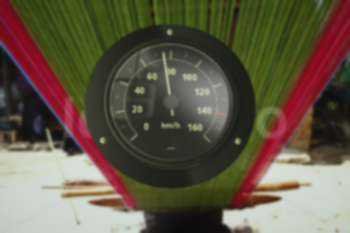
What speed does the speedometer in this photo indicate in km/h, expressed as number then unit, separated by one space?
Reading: 75 km/h
